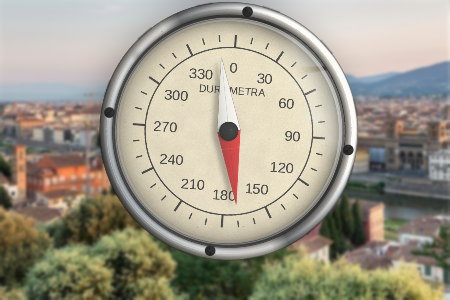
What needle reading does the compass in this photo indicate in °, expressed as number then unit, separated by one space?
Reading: 170 °
